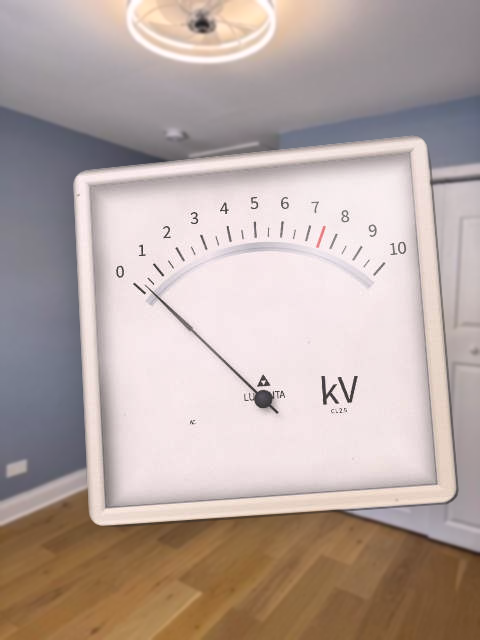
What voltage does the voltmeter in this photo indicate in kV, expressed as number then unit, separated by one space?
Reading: 0.25 kV
